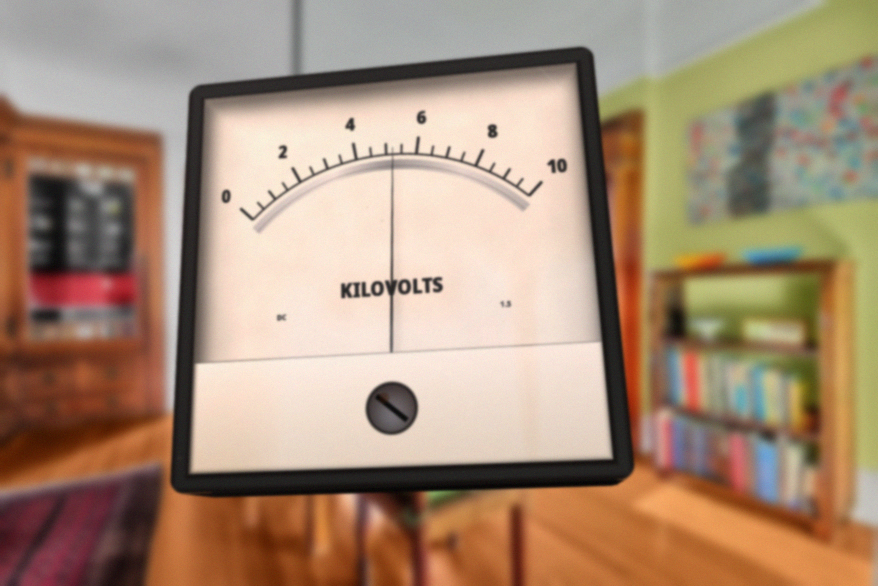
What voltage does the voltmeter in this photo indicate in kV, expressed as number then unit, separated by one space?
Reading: 5.25 kV
